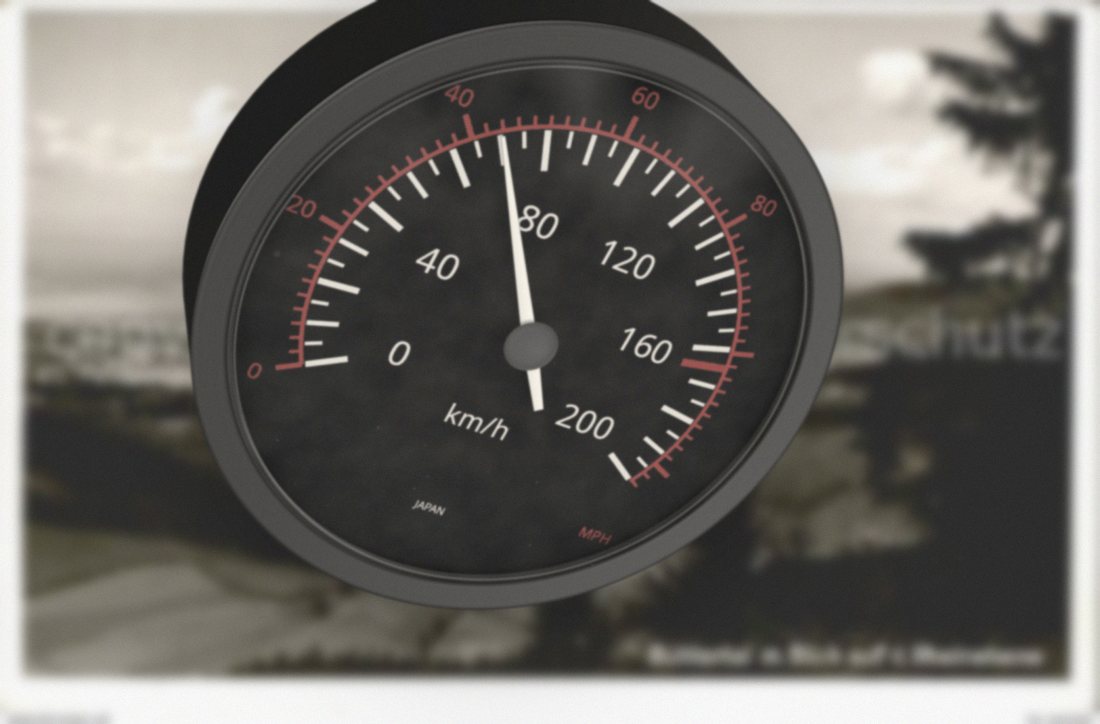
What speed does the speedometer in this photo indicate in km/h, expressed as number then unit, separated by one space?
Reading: 70 km/h
